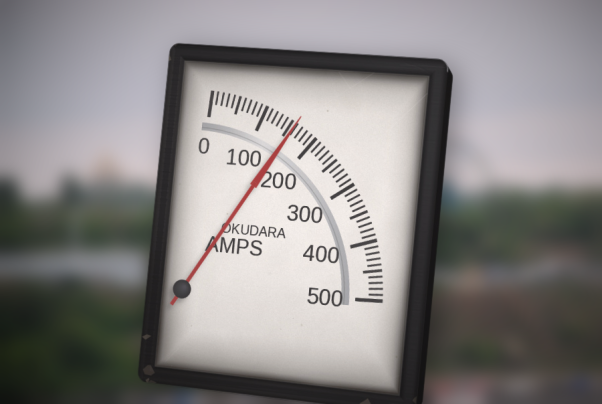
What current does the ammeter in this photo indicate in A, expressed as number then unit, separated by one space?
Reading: 160 A
